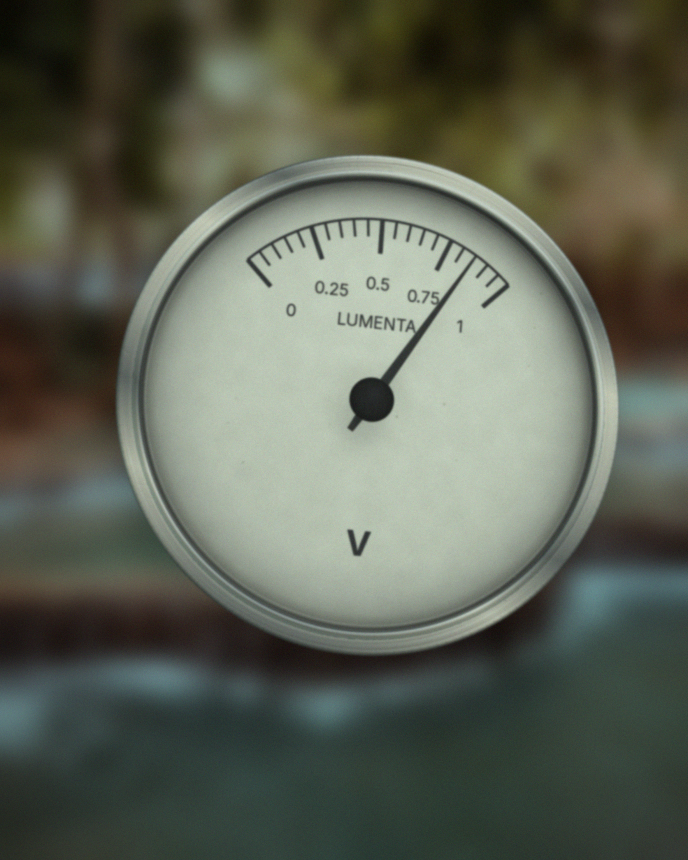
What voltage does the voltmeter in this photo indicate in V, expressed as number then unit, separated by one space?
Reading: 0.85 V
